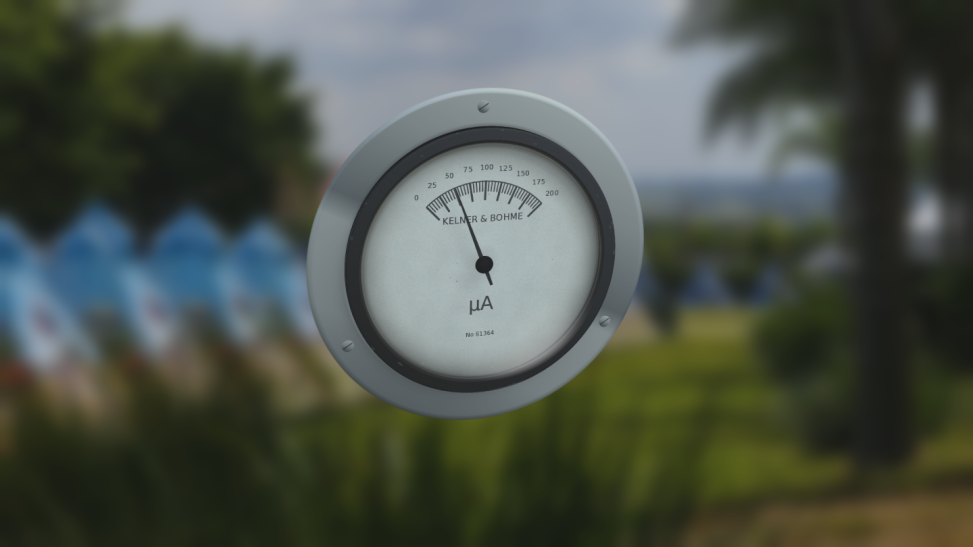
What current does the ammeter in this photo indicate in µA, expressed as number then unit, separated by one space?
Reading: 50 µA
